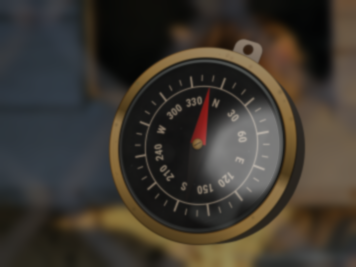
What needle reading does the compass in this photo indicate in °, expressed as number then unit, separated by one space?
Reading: 350 °
